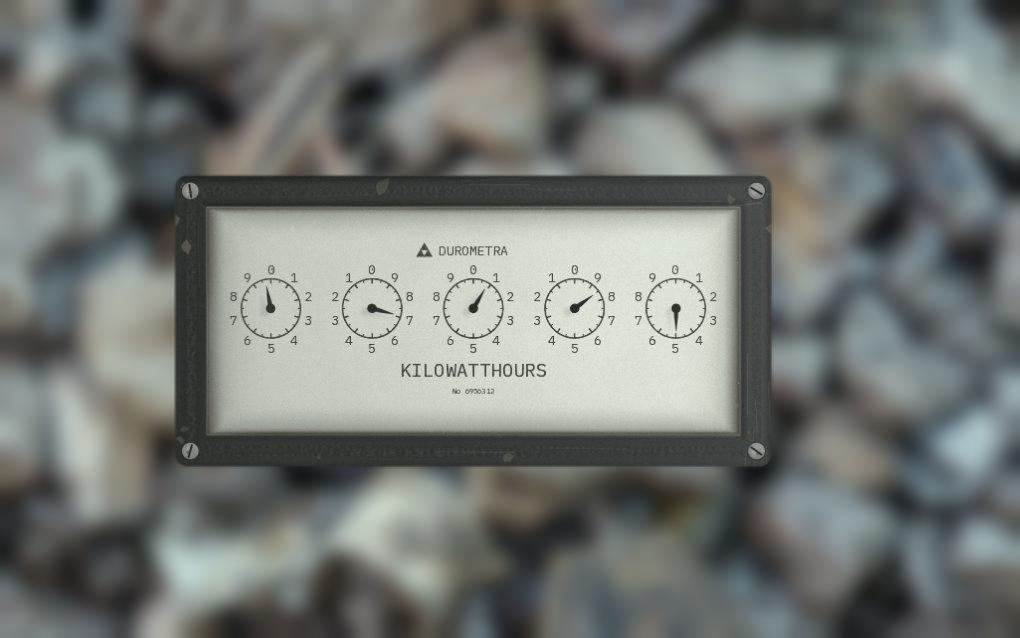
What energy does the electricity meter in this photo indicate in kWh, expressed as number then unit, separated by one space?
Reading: 97085 kWh
